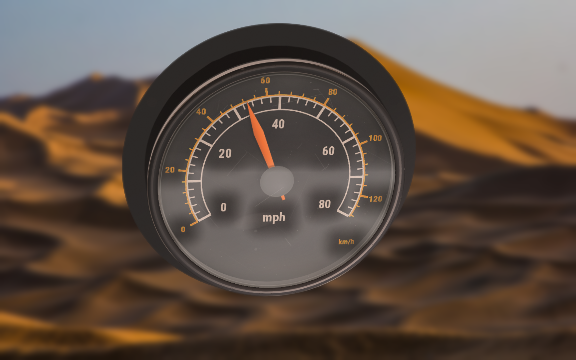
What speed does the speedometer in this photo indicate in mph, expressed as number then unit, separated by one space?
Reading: 33 mph
